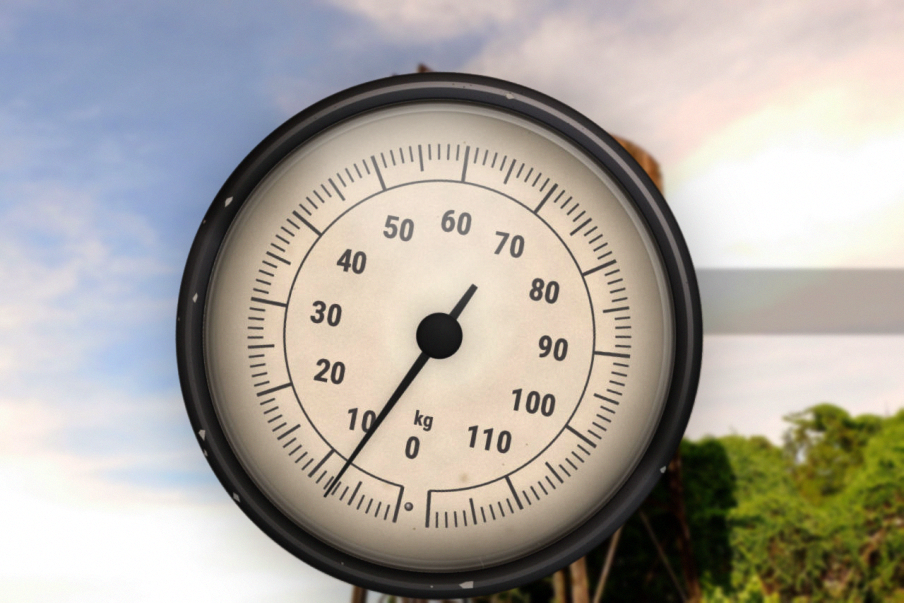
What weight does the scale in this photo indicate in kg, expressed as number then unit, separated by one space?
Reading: 7.5 kg
